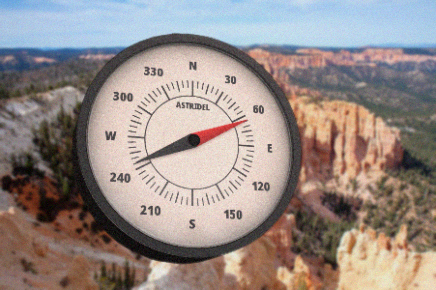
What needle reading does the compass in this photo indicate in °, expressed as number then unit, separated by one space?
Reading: 65 °
